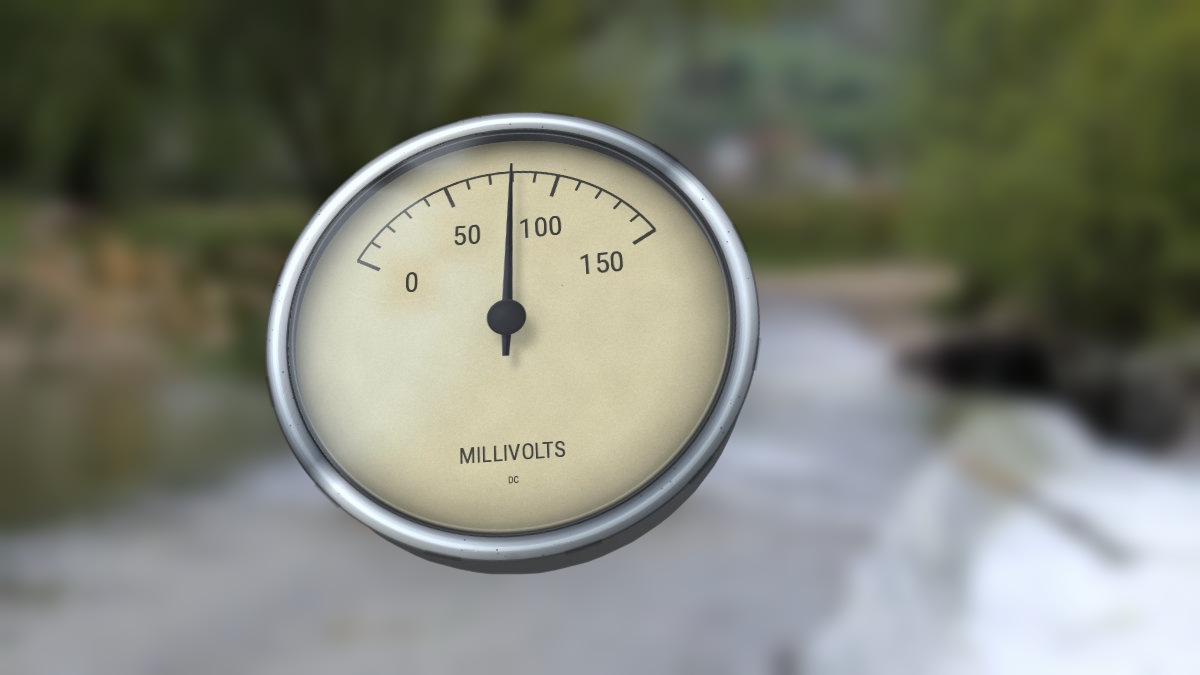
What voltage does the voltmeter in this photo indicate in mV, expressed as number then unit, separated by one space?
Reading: 80 mV
